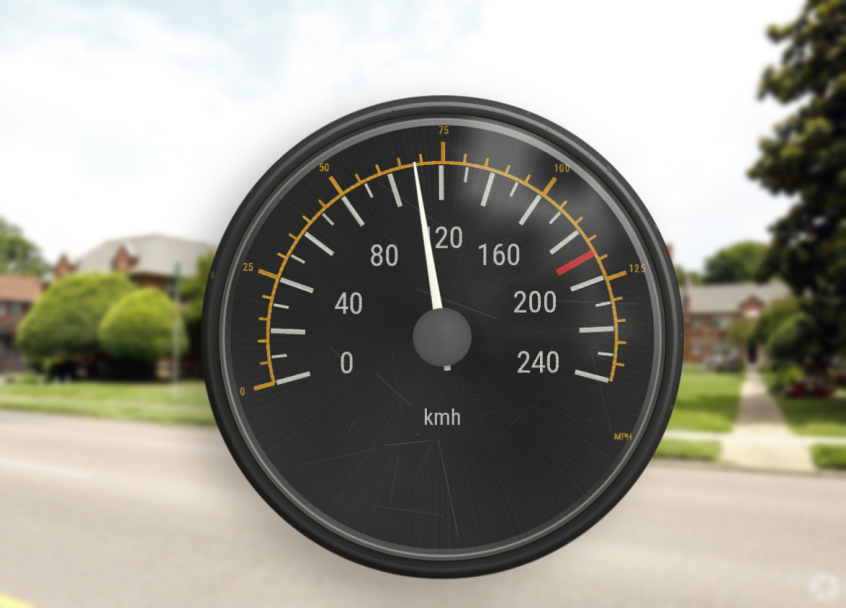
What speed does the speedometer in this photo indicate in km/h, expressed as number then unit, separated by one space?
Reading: 110 km/h
